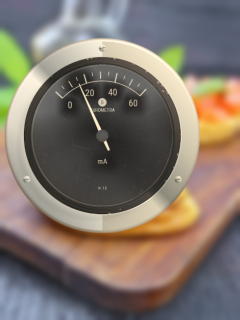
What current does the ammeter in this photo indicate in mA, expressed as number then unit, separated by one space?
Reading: 15 mA
